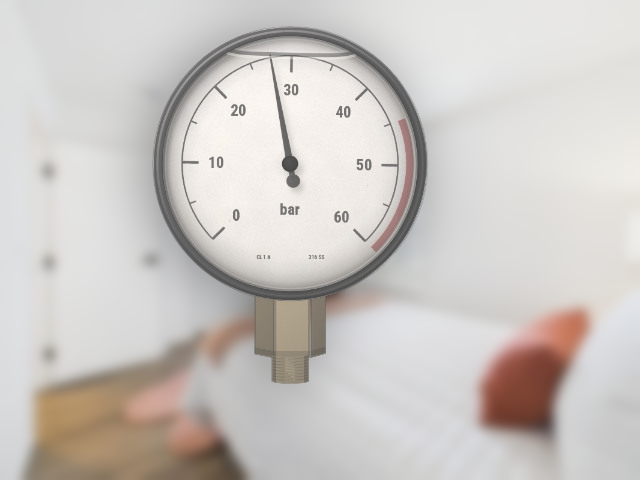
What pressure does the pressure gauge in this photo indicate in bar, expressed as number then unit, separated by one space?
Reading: 27.5 bar
